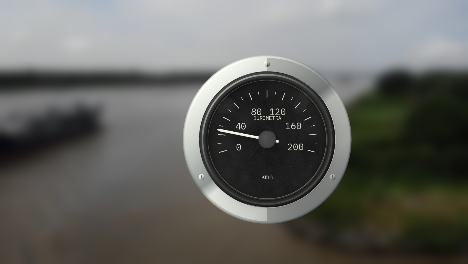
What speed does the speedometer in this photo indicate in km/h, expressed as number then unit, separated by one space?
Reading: 25 km/h
